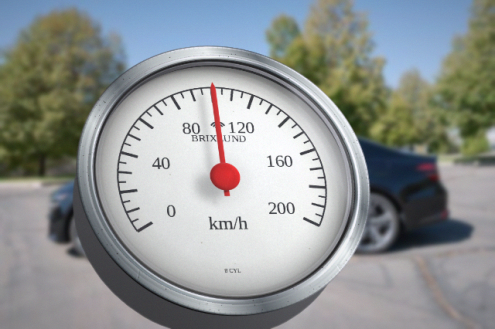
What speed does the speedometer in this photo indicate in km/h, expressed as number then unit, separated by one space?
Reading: 100 km/h
